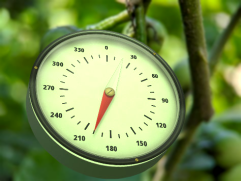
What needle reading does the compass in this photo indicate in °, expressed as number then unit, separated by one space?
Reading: 200 °
